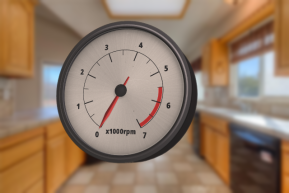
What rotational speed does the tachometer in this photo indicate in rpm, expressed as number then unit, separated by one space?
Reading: 0 rpm
